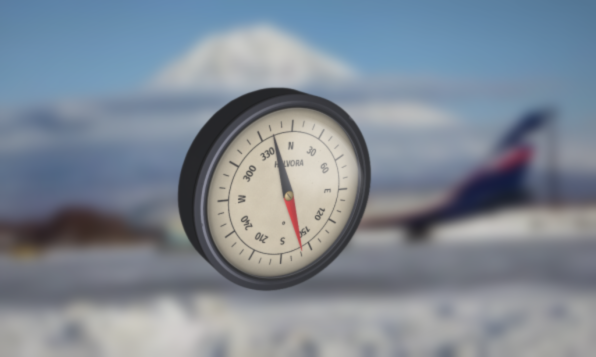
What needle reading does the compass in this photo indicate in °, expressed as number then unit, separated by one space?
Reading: 160 °
